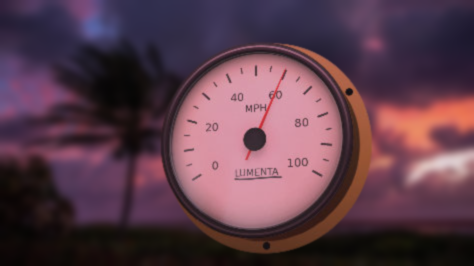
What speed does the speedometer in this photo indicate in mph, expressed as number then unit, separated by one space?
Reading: 60 mph
